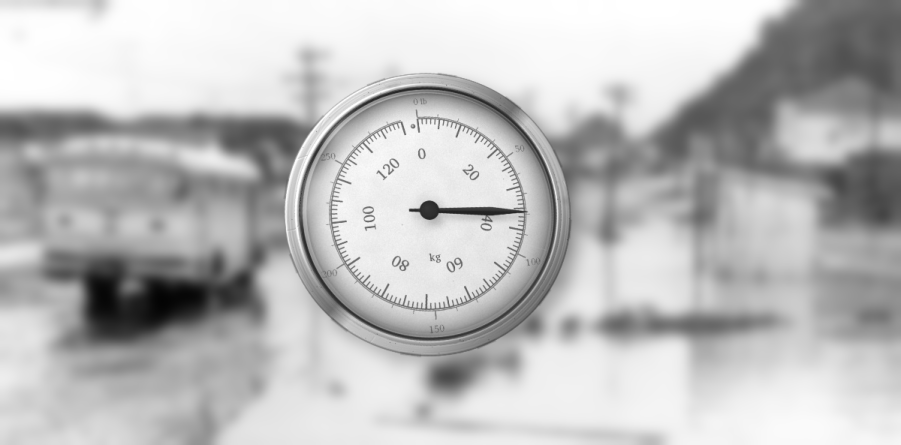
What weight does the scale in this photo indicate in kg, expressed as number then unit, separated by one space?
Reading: 36 kg
